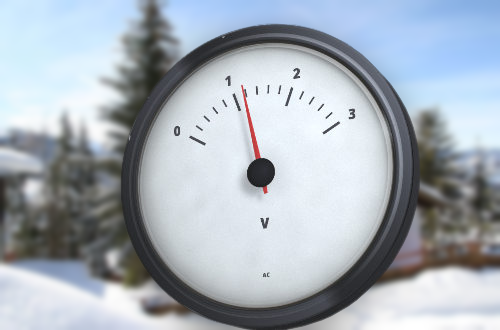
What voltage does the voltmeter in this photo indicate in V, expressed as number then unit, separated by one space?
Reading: 1.2 V
